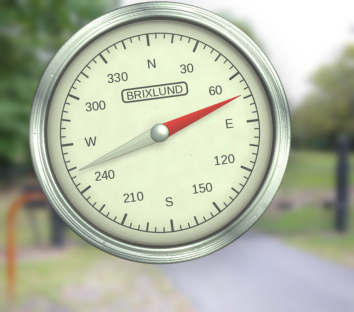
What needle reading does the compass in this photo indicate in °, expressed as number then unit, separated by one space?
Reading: 72.5 °
